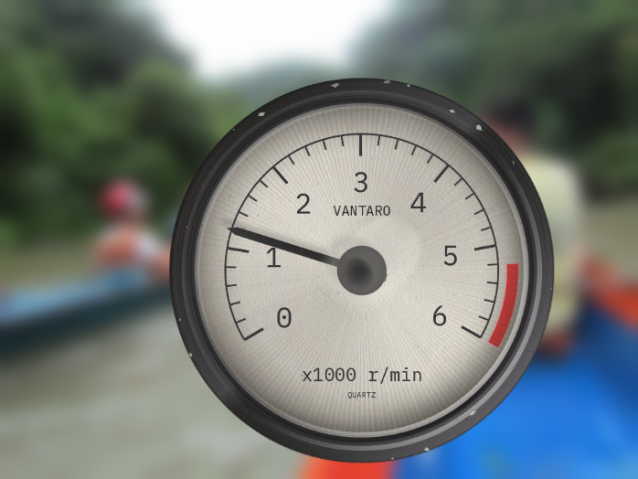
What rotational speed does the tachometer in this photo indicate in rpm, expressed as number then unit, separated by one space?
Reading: 1200 rpm
